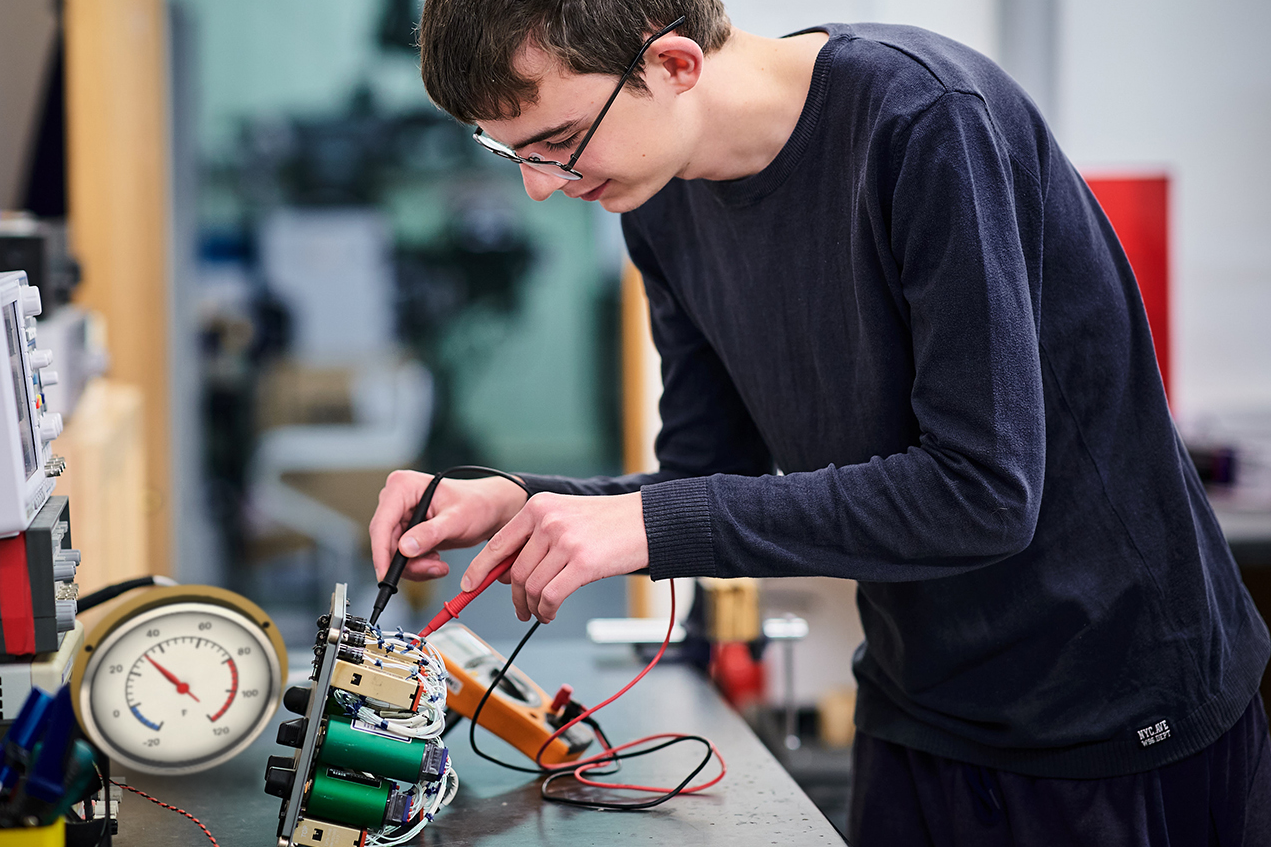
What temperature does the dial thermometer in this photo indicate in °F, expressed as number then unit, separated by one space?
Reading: 32 °F
